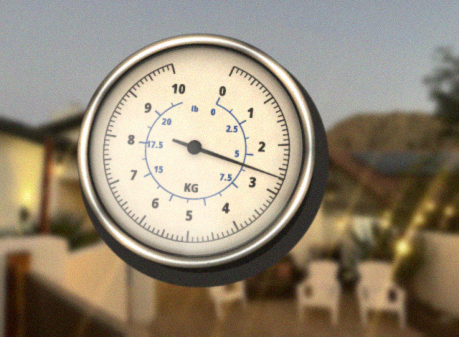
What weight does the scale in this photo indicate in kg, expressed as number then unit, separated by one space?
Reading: 2.7 kg
